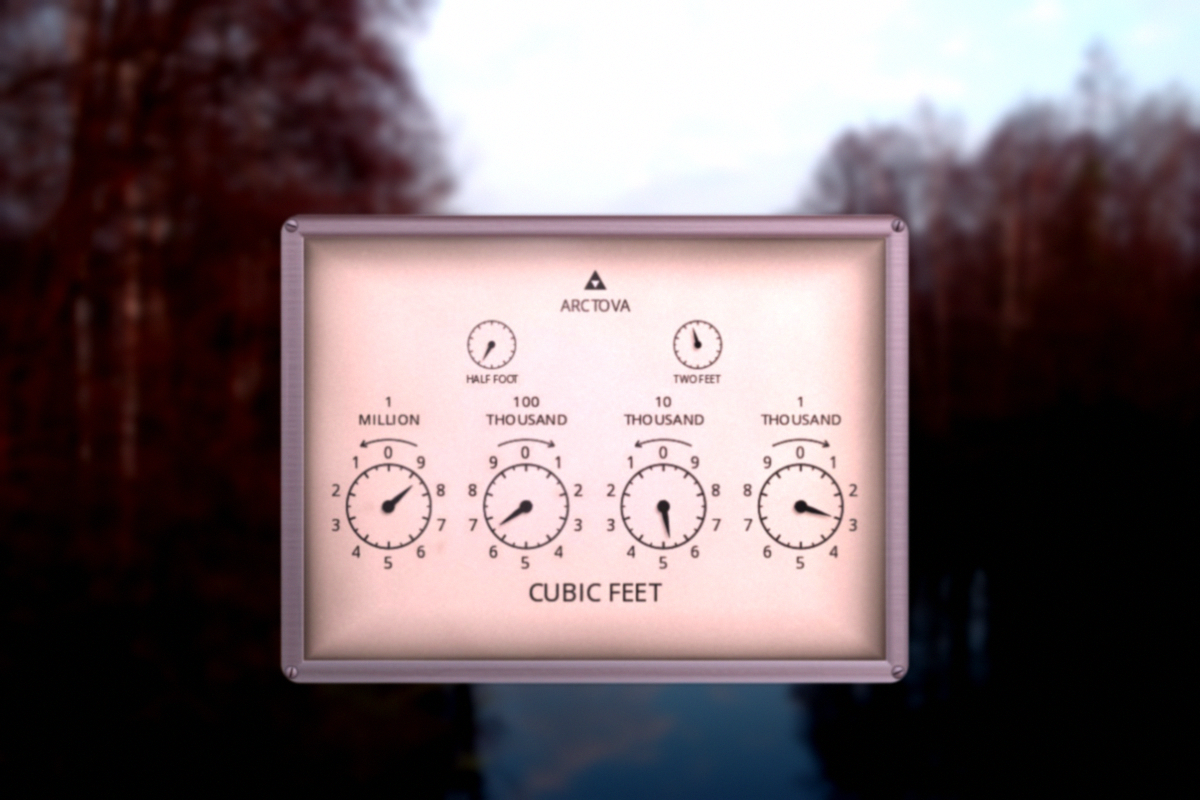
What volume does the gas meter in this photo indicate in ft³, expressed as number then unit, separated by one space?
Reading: 865300 ft³
